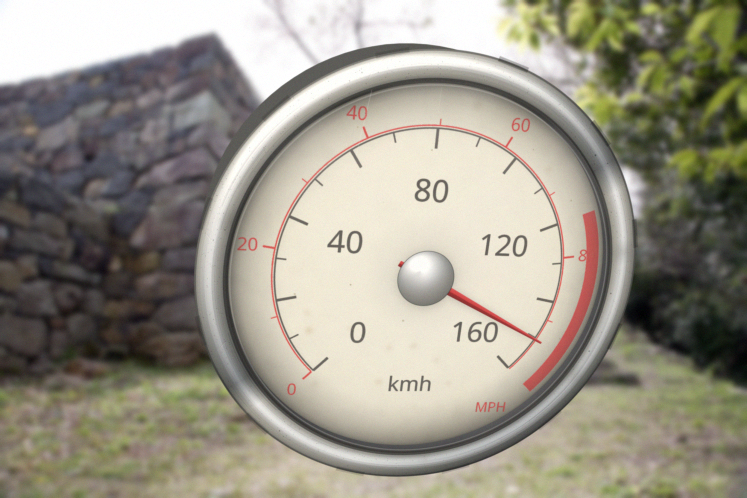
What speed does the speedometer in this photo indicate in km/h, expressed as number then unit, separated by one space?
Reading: 150 km/h
